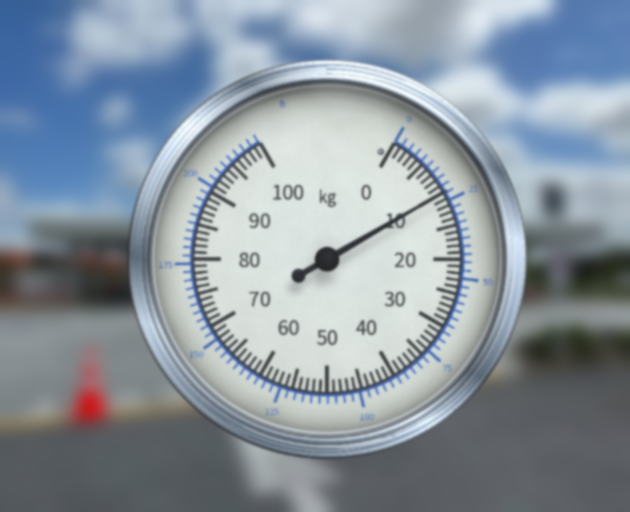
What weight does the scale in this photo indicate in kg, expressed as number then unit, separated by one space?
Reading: 10 kg
